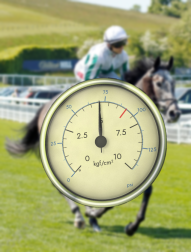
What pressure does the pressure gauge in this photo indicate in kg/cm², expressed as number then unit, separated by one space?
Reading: 5 kg/cm²
